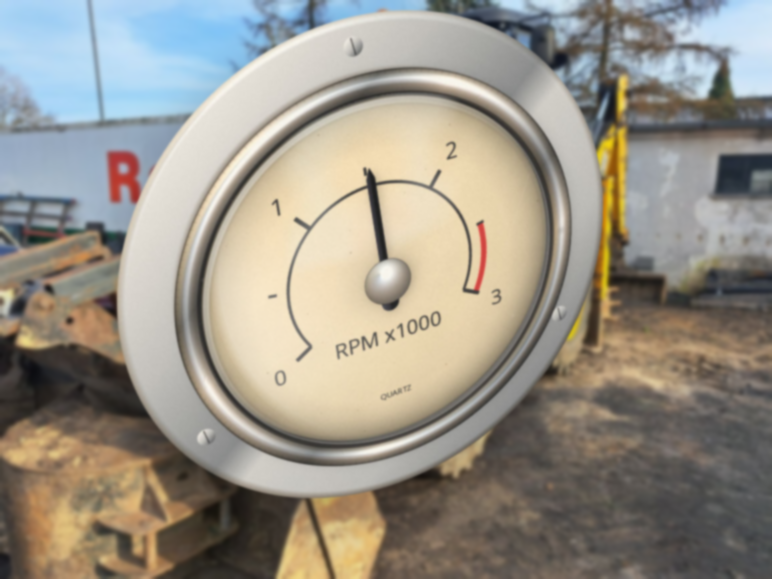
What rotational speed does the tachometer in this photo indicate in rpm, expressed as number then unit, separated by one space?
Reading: 1500 rpm
